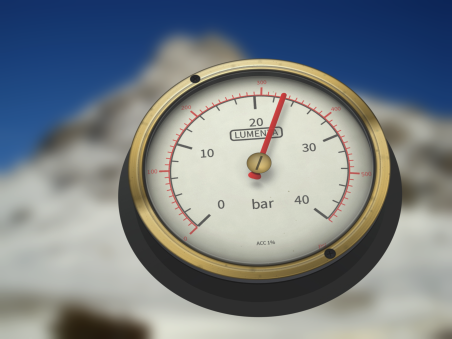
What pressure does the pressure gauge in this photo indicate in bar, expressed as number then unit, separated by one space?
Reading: 23 bar
